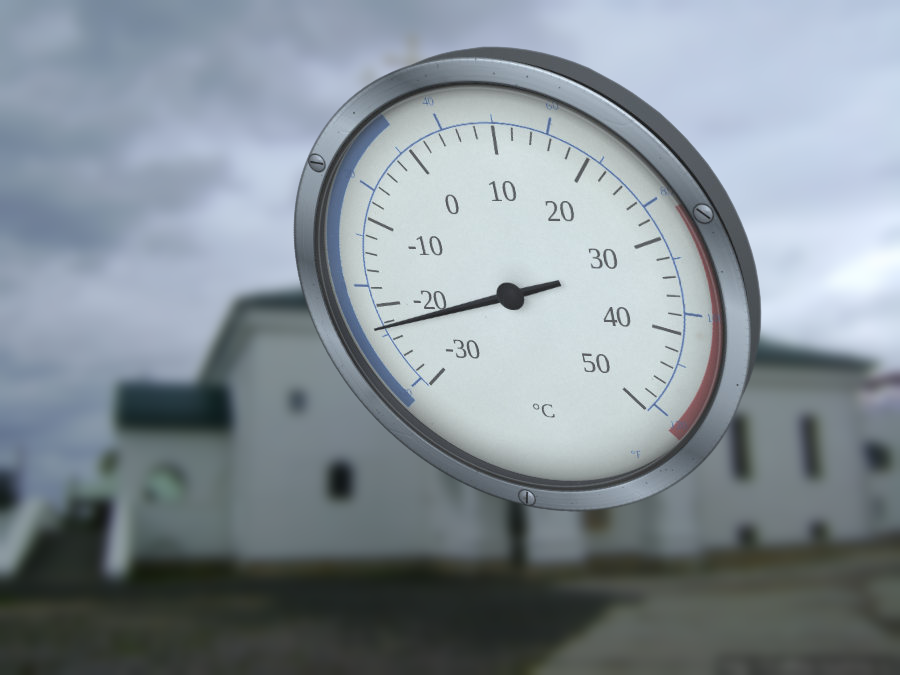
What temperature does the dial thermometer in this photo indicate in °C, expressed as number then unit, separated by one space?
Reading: -22 °C
